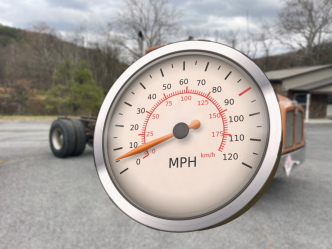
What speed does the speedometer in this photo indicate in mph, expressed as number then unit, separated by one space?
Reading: 5 mph
